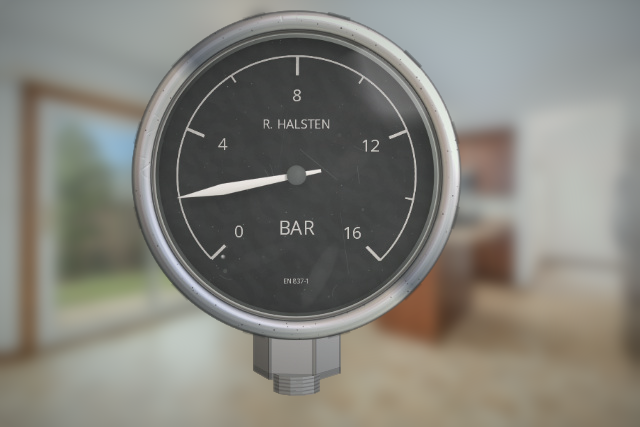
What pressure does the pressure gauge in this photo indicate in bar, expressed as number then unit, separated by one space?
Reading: 2 bar
